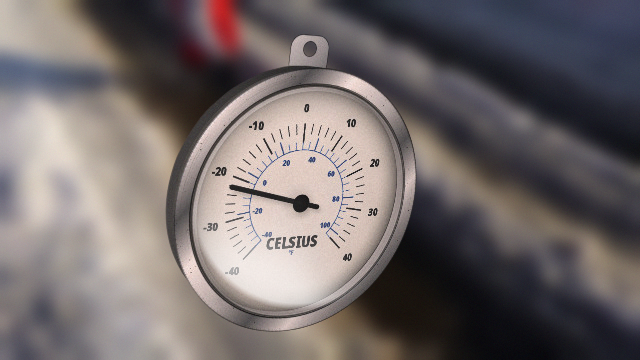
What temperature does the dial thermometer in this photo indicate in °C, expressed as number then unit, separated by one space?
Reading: -22 °C
